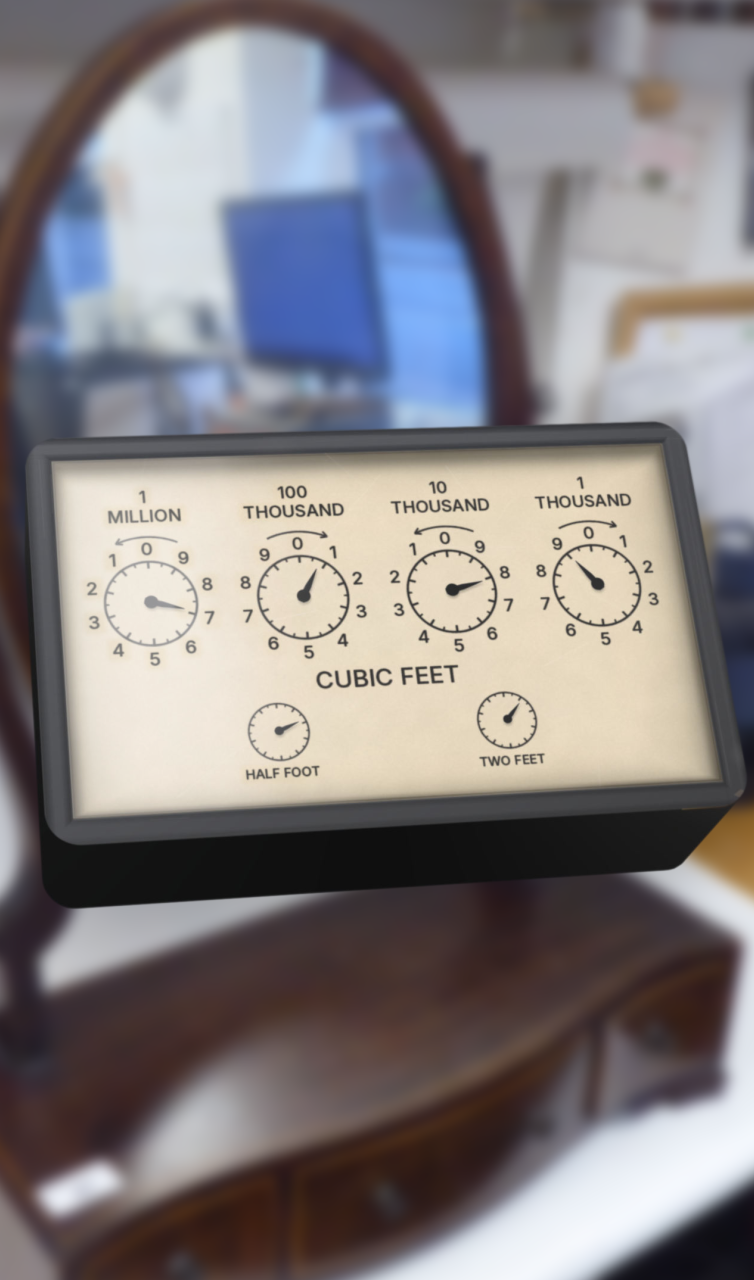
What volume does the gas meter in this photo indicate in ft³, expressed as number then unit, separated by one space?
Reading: 707900 ft³
